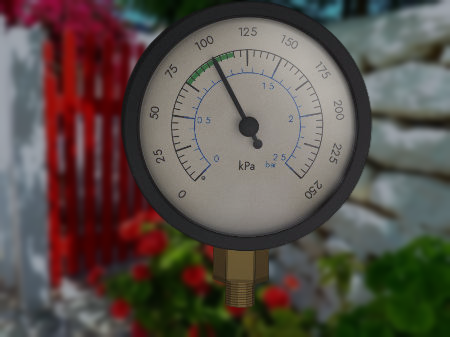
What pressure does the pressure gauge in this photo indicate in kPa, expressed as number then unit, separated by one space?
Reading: 100 kPa
